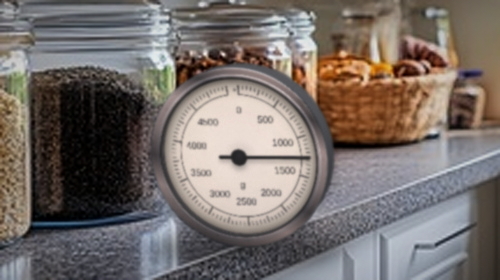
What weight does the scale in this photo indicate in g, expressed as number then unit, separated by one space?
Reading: 1250 g
